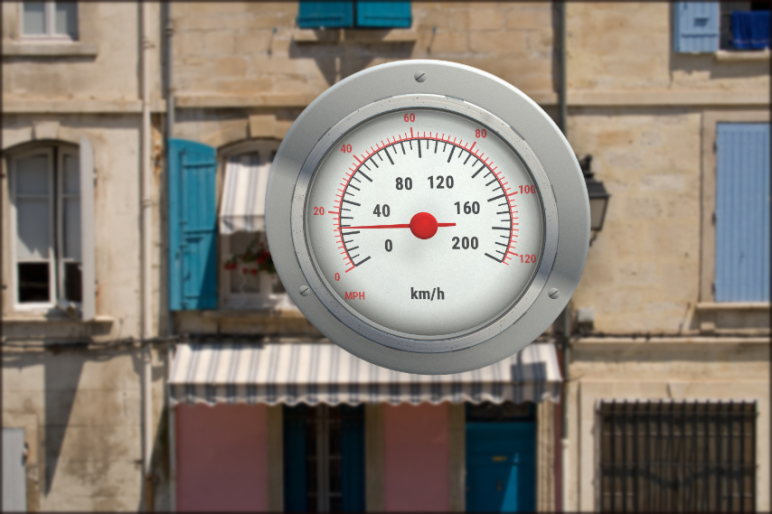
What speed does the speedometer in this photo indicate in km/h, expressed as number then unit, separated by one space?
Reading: 25 km/h
